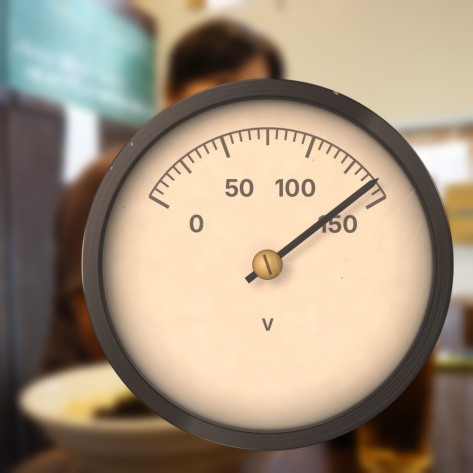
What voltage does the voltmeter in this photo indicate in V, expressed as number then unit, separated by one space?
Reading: 140 V
